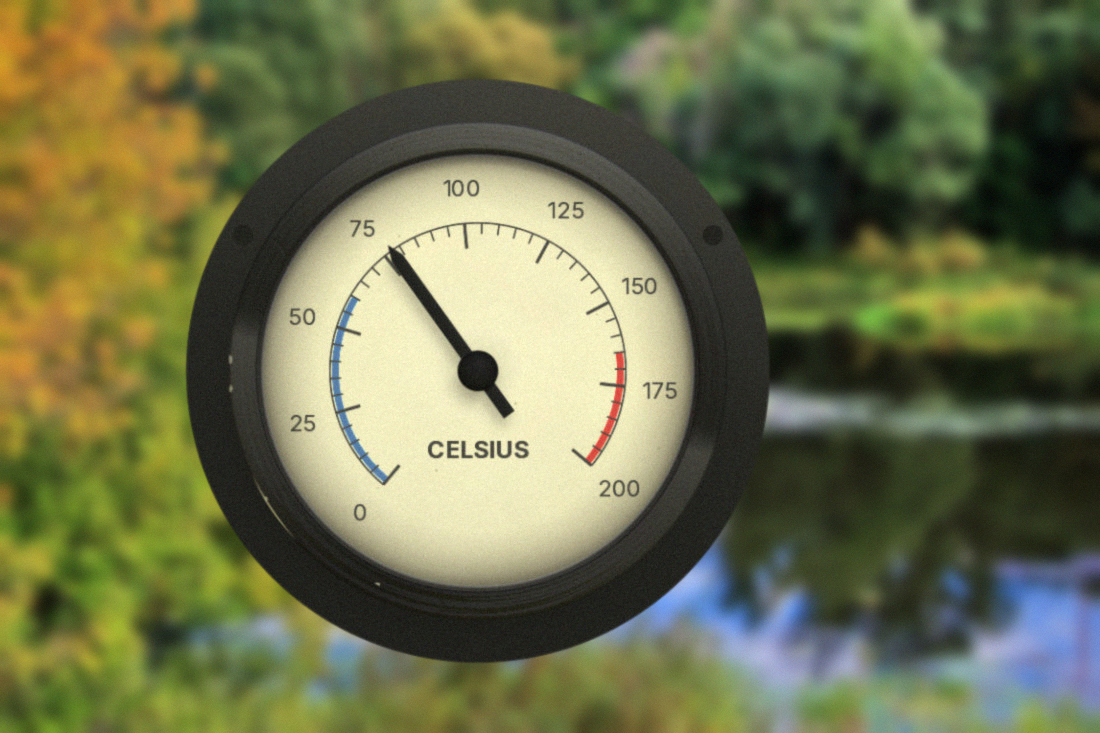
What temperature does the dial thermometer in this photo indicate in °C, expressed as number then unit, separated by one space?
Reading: 77.5 °C
